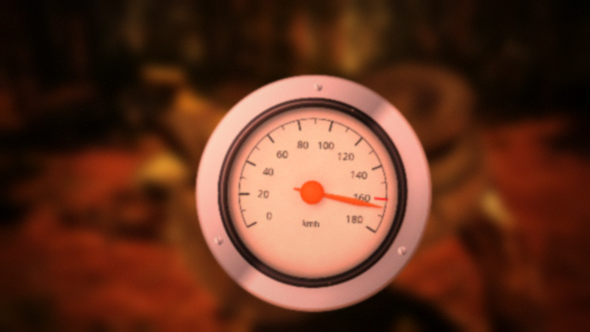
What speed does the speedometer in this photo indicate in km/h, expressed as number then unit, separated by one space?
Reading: 165 km/h
